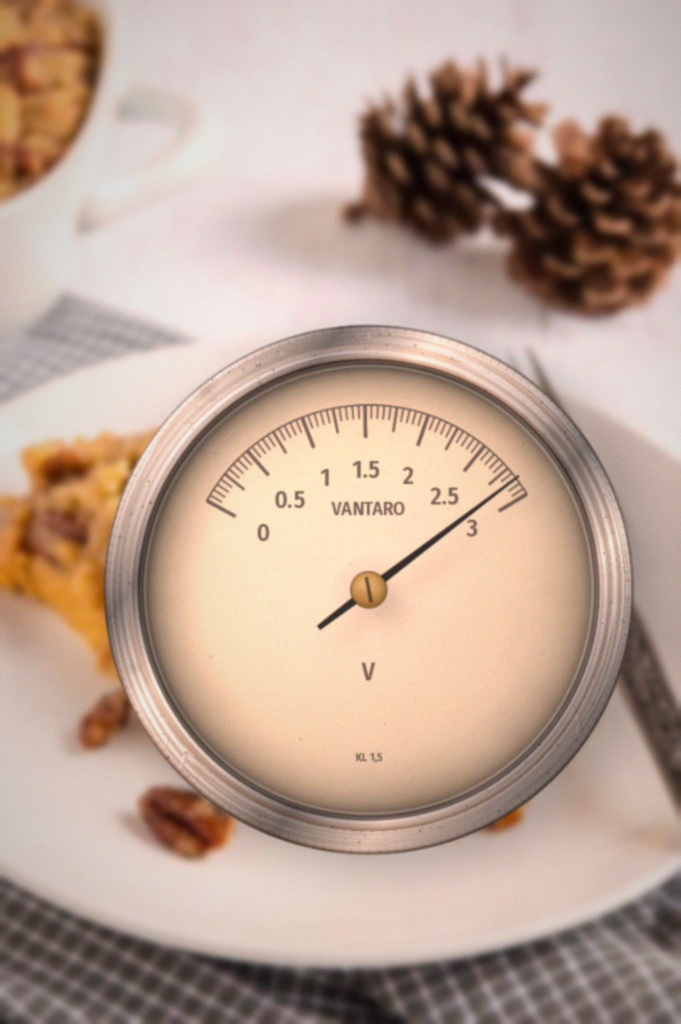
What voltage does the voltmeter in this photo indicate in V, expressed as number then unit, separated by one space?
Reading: 2.85 V
